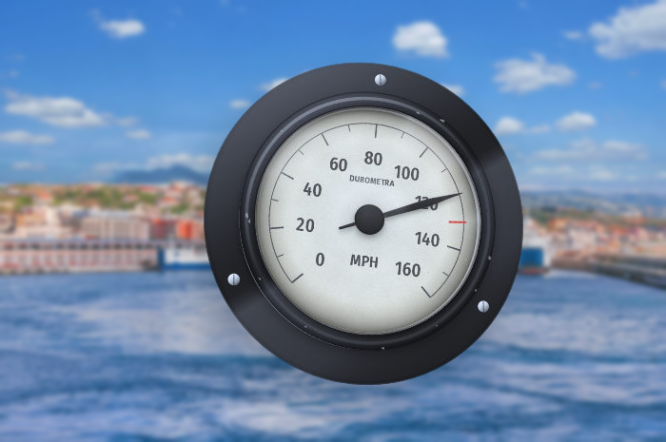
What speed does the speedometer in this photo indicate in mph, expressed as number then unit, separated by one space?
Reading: 120 mph
